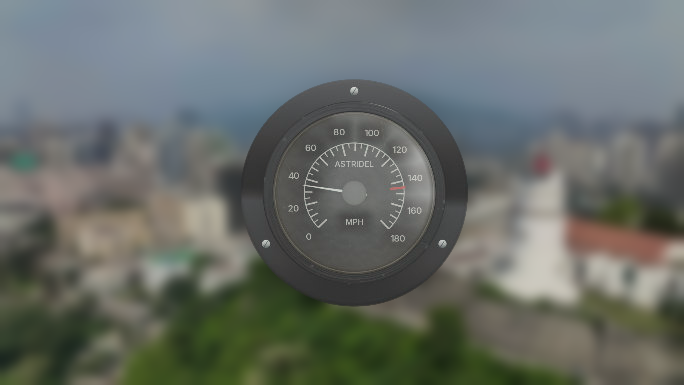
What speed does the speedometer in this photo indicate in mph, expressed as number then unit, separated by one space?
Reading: 35 mph
